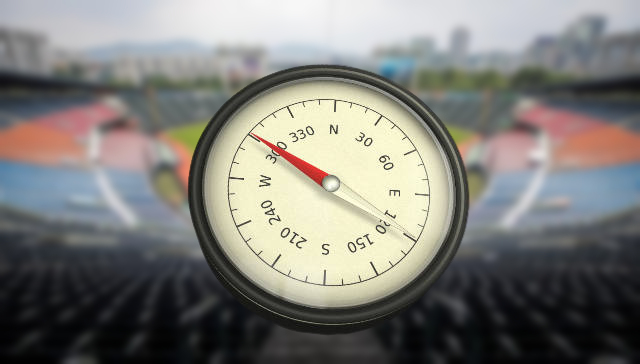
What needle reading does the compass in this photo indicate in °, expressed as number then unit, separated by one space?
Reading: 300 °
